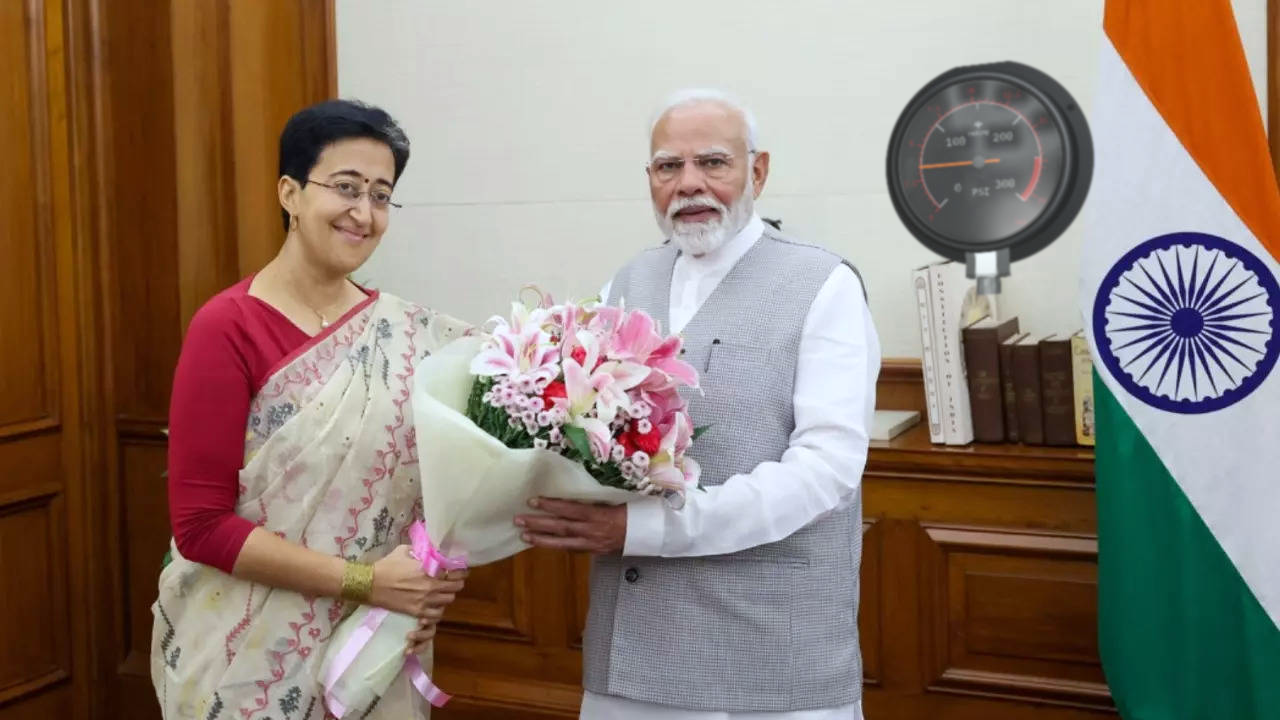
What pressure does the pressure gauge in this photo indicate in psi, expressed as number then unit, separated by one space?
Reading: 50 psi
